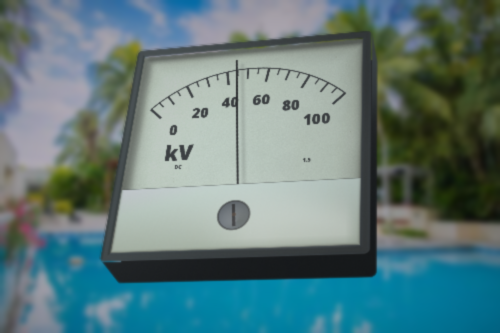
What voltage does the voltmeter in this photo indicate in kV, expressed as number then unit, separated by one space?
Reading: 45 kV
